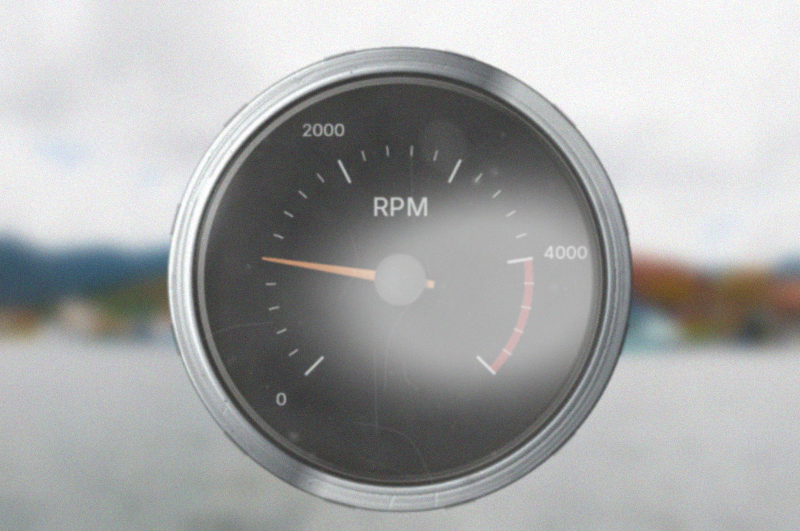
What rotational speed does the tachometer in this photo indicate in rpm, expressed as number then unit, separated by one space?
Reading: 1000 rpm
